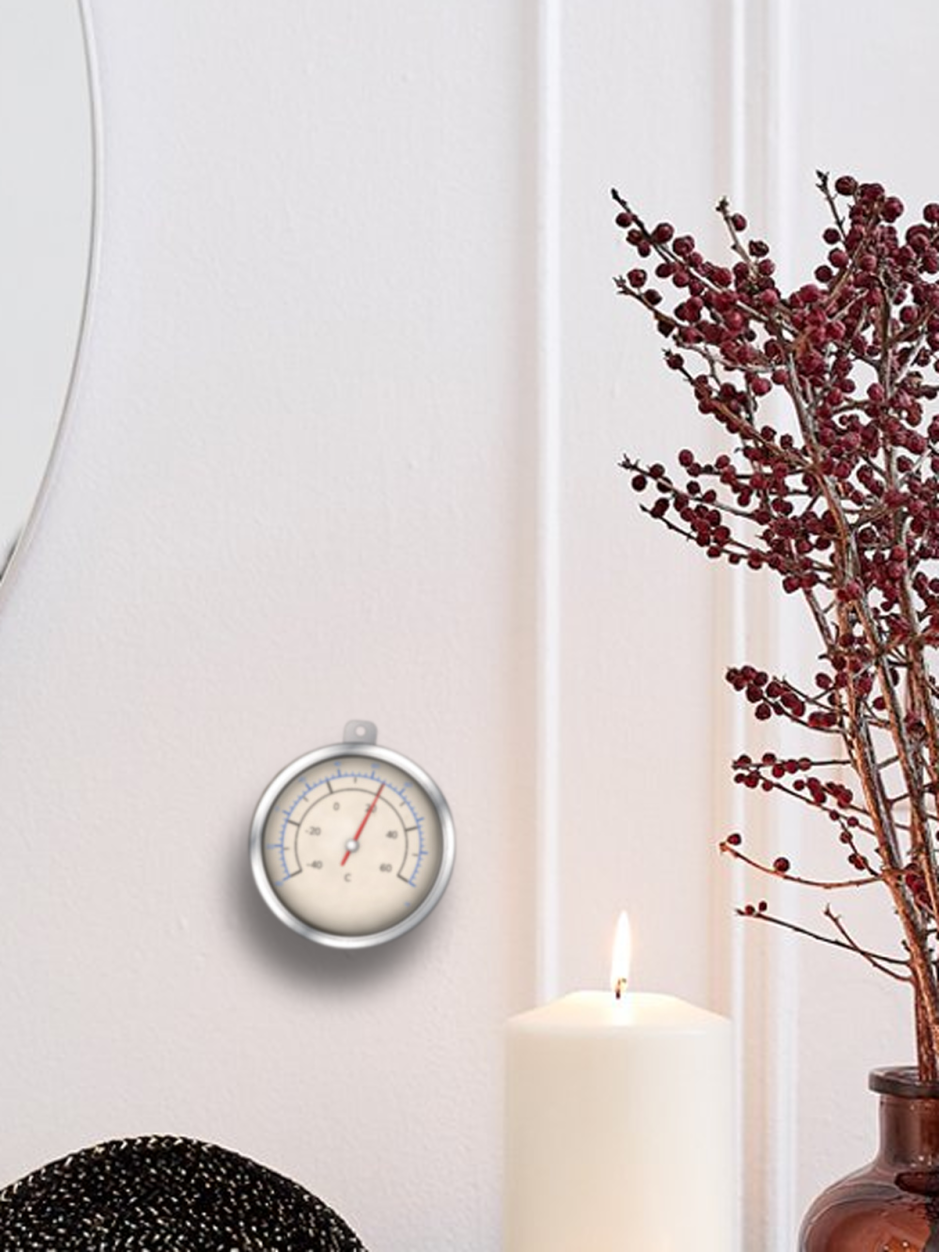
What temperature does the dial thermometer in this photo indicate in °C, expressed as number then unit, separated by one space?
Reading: 20 °C
